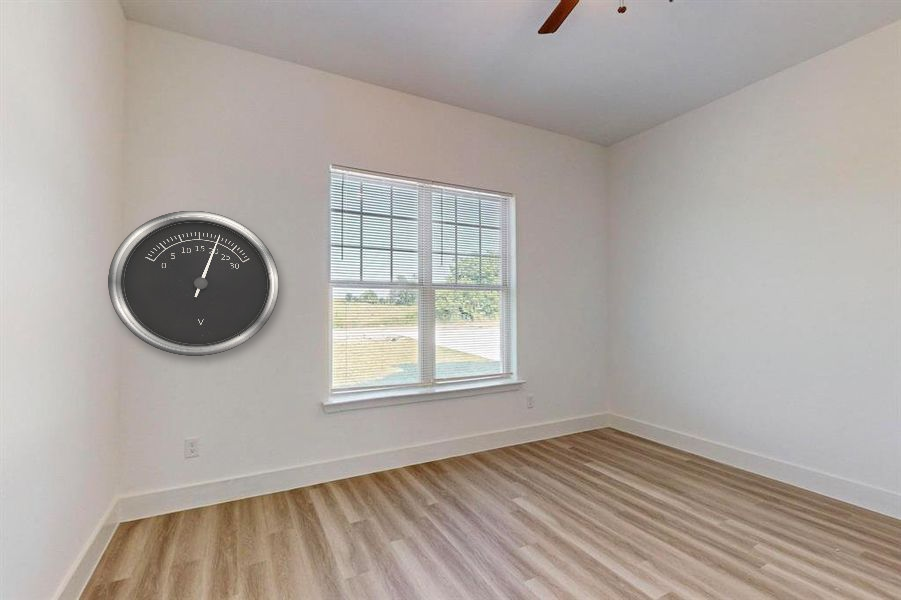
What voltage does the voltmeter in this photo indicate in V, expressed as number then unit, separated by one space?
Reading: 20 V
